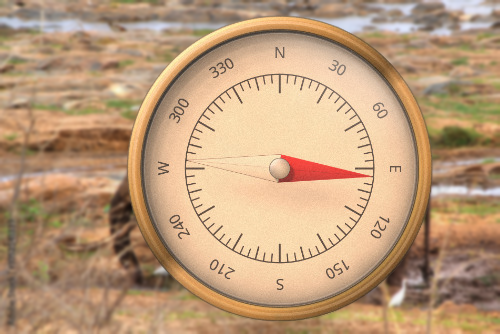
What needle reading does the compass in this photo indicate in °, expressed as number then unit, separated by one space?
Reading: 95 °
